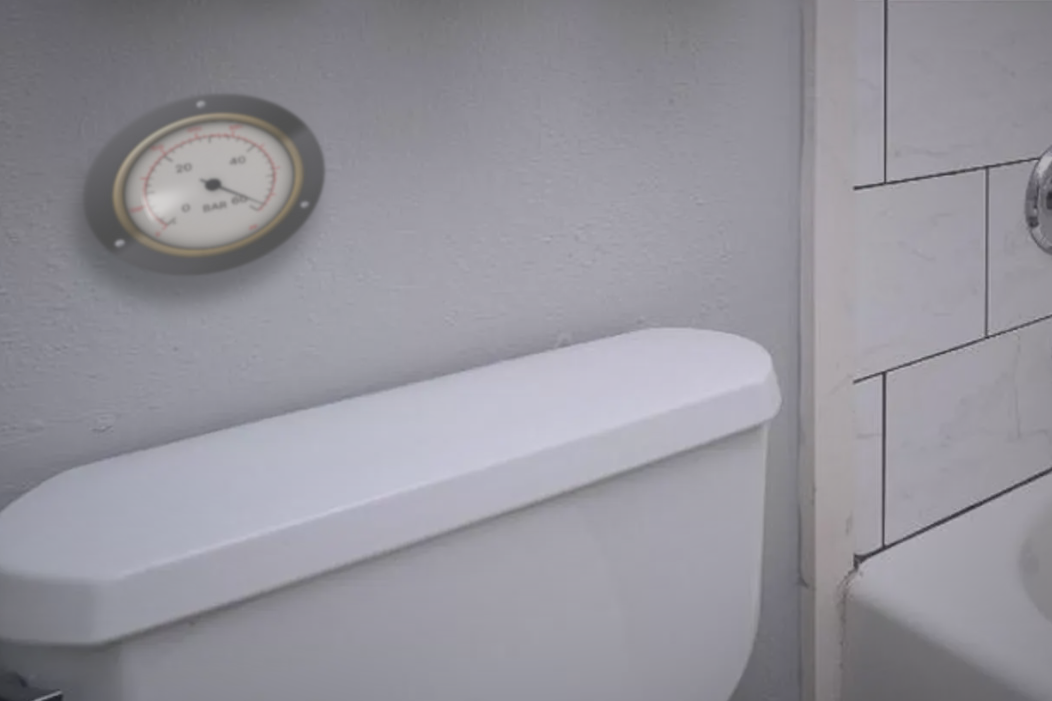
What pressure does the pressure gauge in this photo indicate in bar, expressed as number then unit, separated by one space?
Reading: 58 bar
